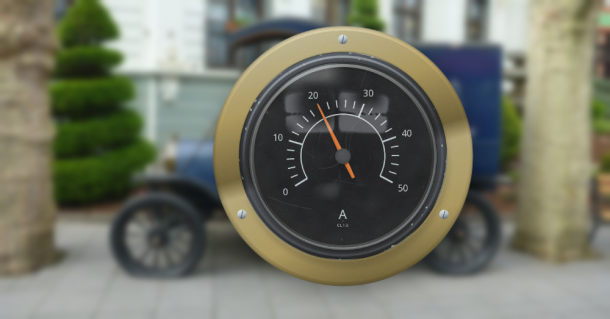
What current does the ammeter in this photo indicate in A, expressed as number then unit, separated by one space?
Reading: 20 A
